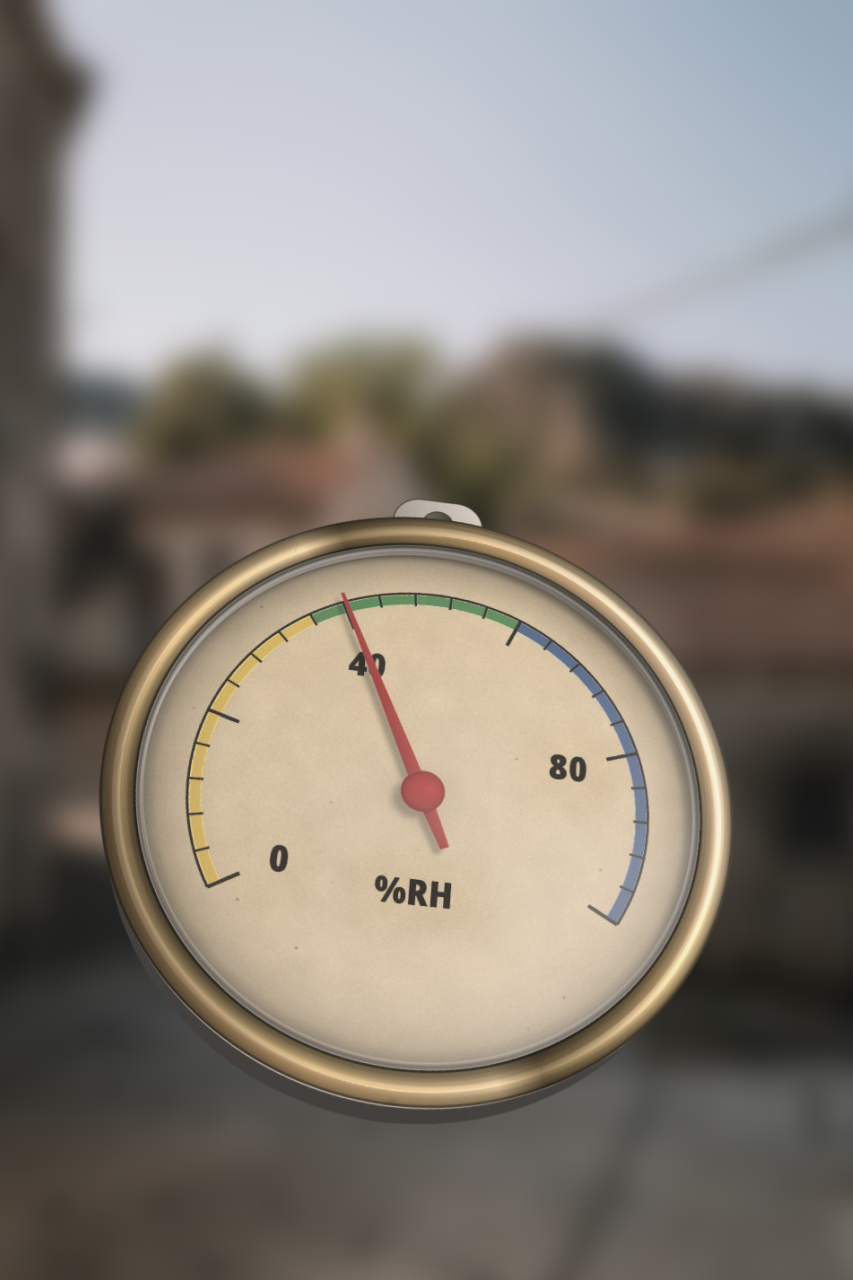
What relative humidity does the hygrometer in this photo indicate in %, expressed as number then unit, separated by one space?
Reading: 40 %
